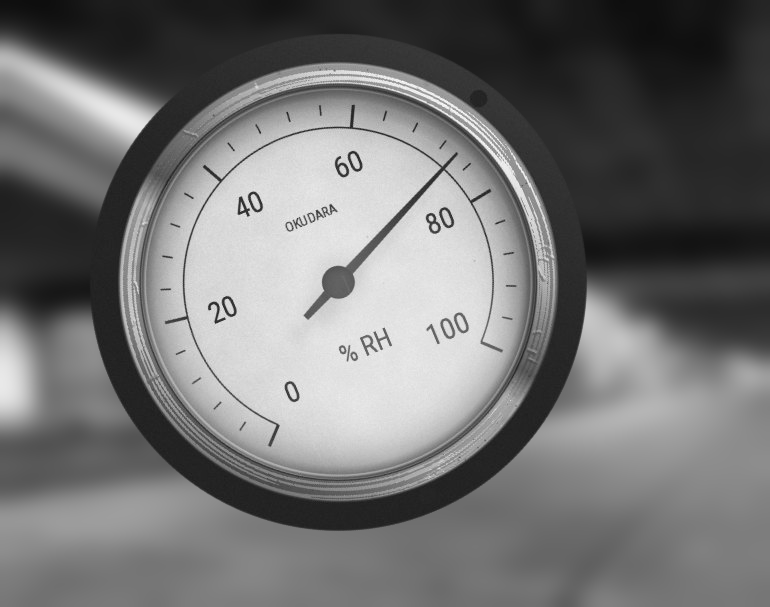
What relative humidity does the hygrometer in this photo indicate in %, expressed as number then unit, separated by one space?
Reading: 74 %
